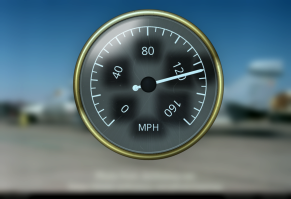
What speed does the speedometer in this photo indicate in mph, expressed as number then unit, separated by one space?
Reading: 125 mph
